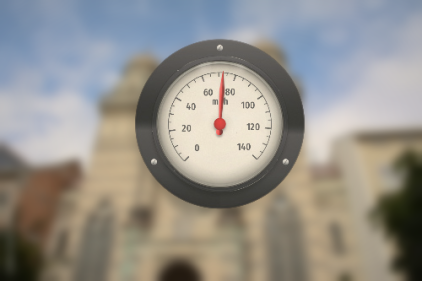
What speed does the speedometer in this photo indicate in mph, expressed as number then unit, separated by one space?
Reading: 72.5 mph
